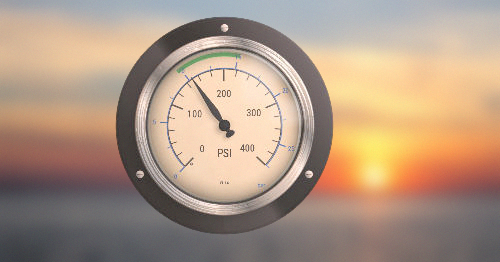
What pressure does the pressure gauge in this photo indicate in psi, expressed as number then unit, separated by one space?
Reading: 150 psi
